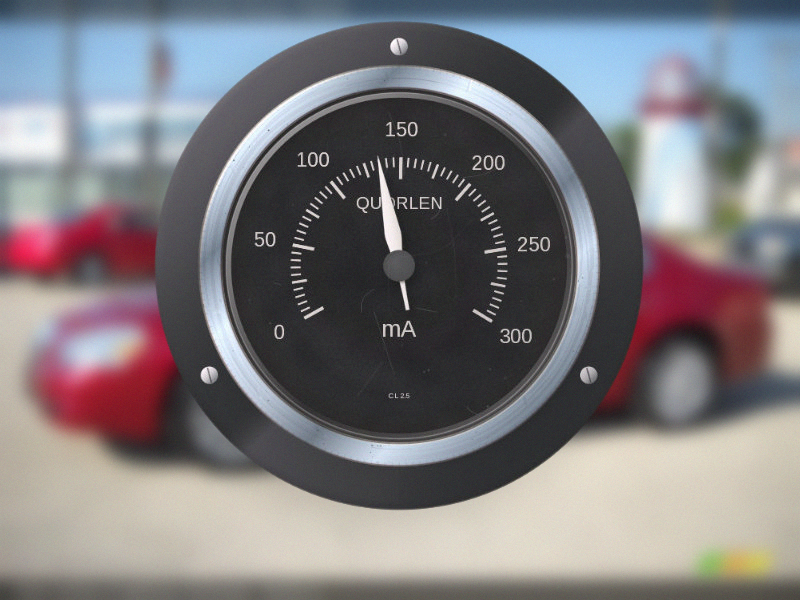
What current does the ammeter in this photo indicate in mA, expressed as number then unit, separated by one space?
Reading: 135 mA
